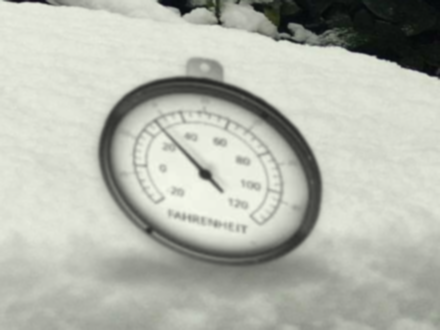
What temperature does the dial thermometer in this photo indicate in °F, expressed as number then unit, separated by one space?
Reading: 28 °F
